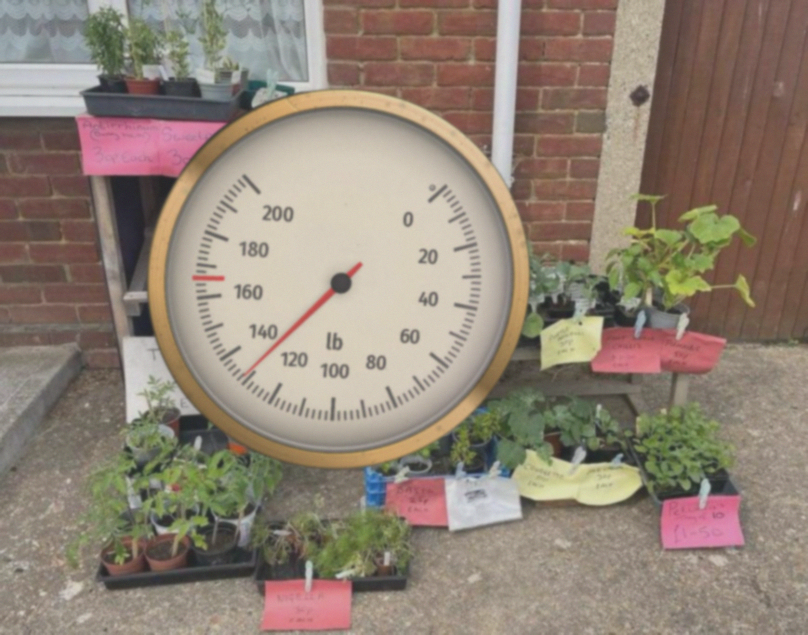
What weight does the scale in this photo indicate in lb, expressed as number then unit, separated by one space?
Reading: 132 lb
